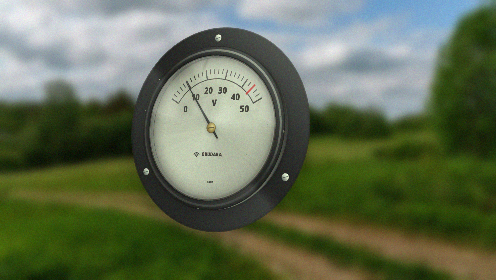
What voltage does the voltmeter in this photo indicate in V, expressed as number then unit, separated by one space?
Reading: 10 V
